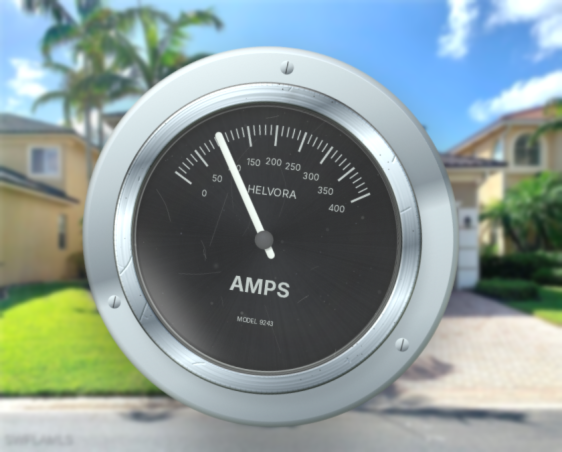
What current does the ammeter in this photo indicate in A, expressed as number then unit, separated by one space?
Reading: 100 A
